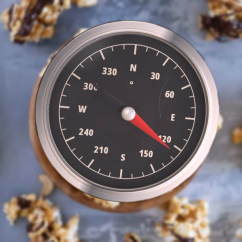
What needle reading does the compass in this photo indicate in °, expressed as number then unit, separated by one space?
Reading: 125 °
